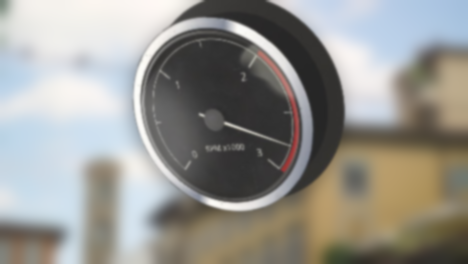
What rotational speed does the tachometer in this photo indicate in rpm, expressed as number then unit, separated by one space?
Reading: 2750 rpm
